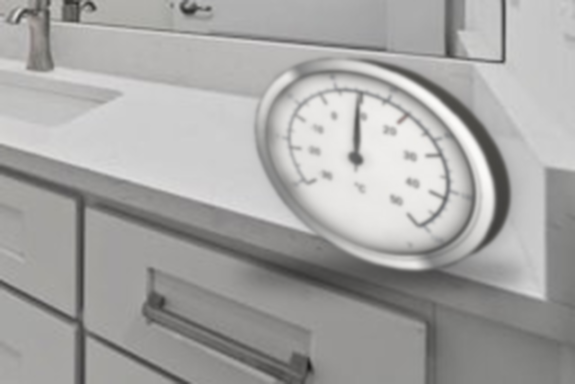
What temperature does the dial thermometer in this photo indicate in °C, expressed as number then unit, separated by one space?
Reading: 10 °C
